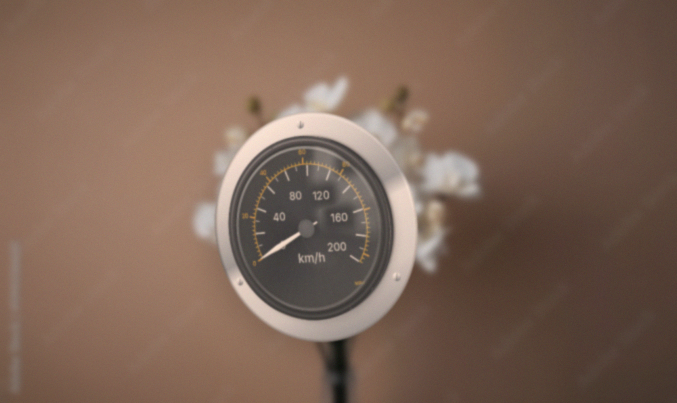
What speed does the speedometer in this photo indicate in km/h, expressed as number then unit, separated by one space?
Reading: 0 km/h
